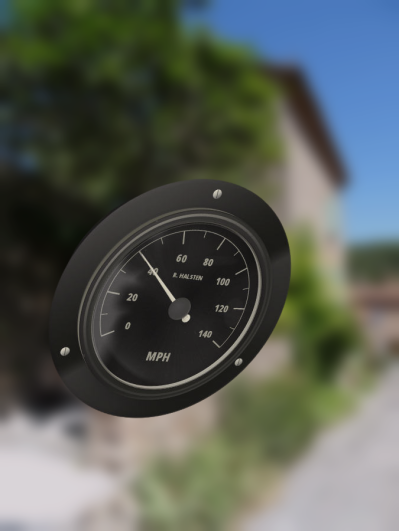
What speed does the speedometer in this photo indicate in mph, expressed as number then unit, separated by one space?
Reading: 40 mph
